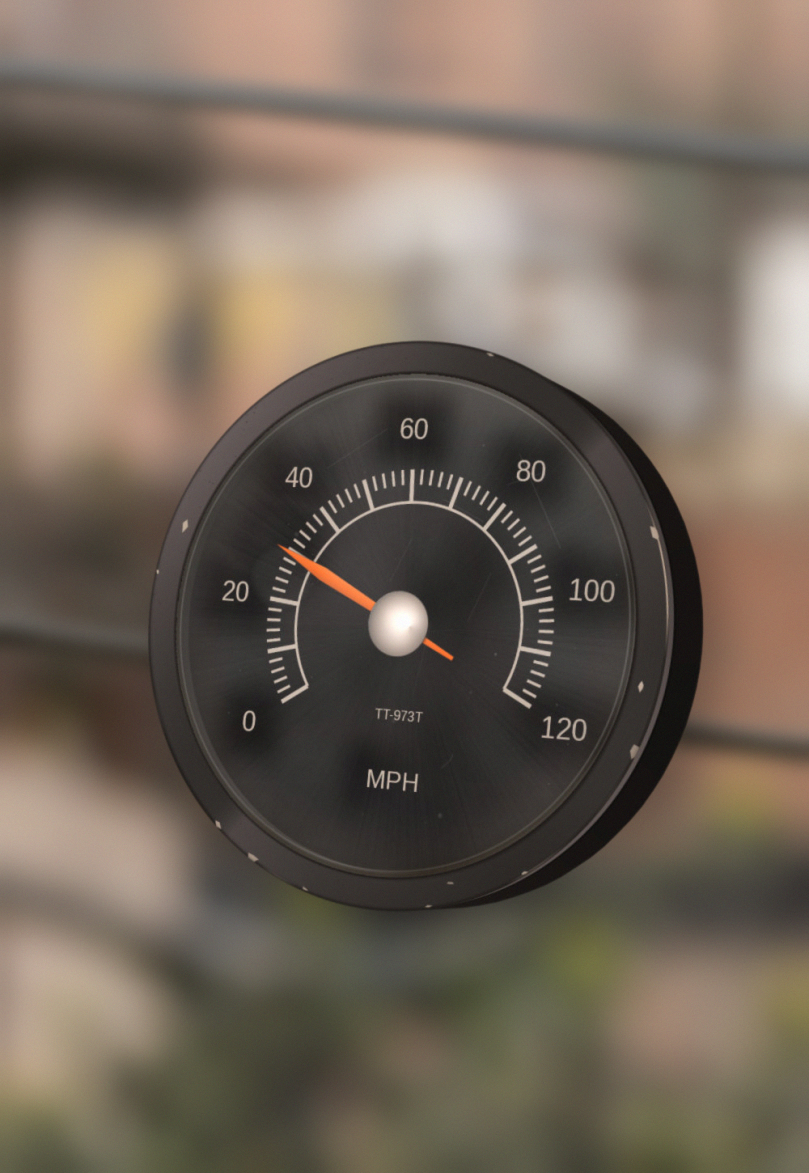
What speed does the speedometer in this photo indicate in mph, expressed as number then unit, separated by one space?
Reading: 30 mph
